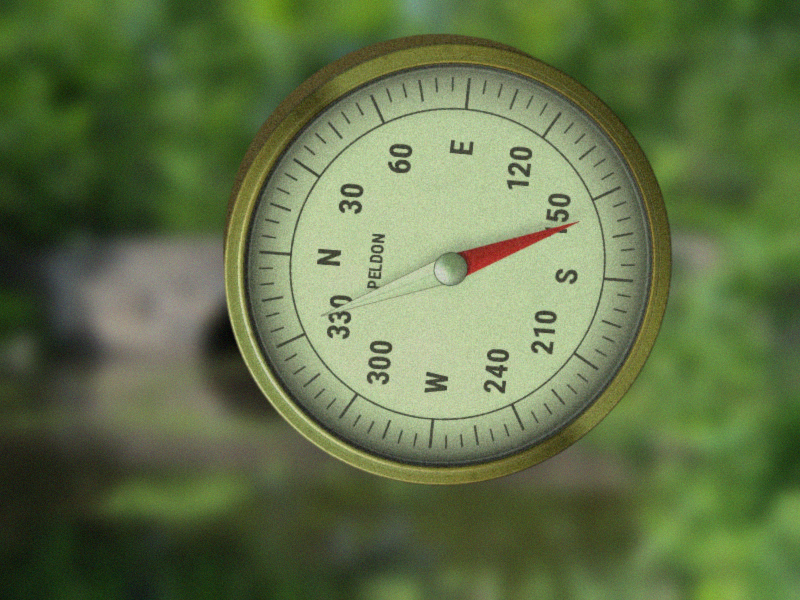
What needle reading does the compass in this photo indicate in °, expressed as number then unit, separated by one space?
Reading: 155 °
